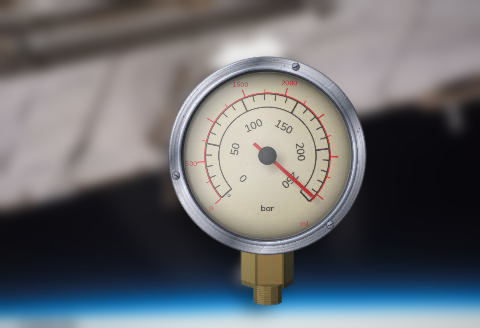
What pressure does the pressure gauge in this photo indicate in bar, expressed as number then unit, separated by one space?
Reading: 245 bar
